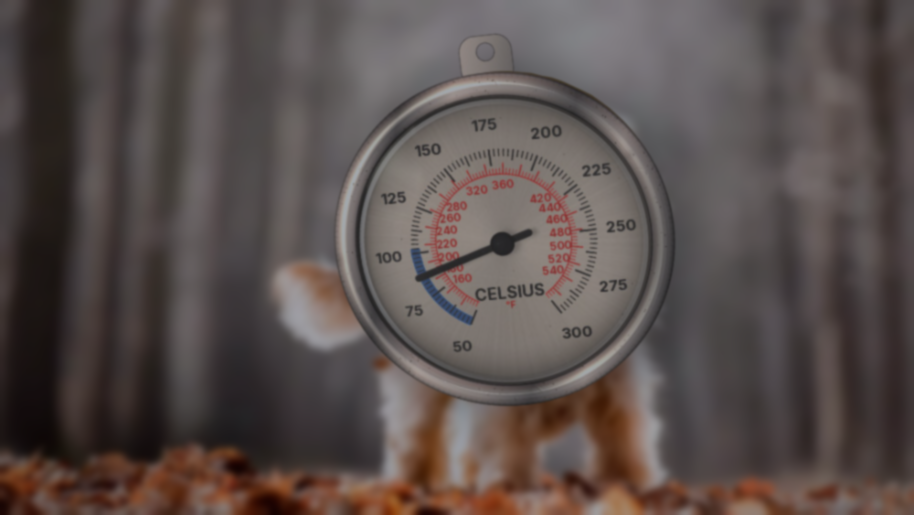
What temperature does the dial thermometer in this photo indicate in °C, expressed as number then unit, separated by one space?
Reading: 87.5 °C
